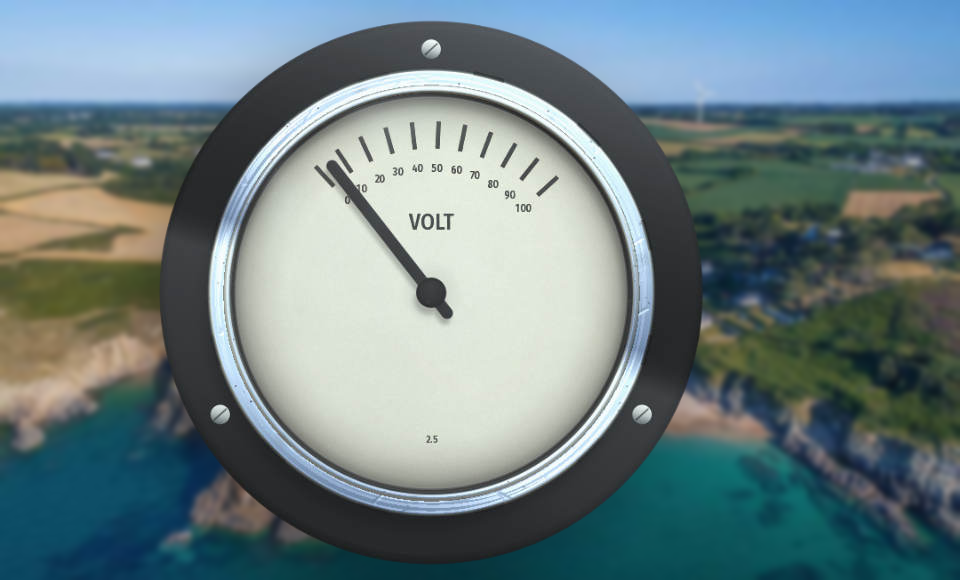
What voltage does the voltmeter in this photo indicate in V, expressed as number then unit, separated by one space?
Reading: 5 V
